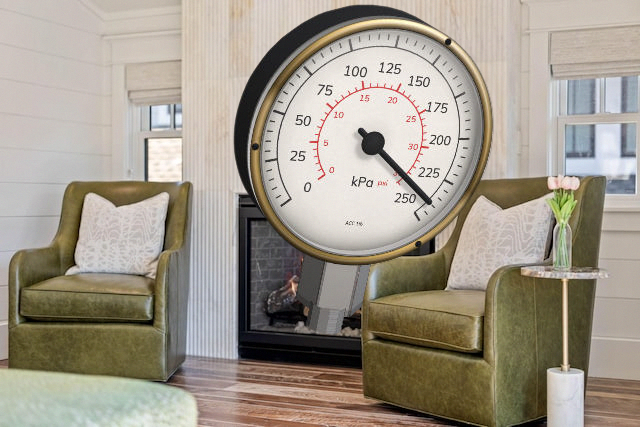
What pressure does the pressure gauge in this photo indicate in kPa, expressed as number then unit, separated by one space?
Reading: 240 kPa
